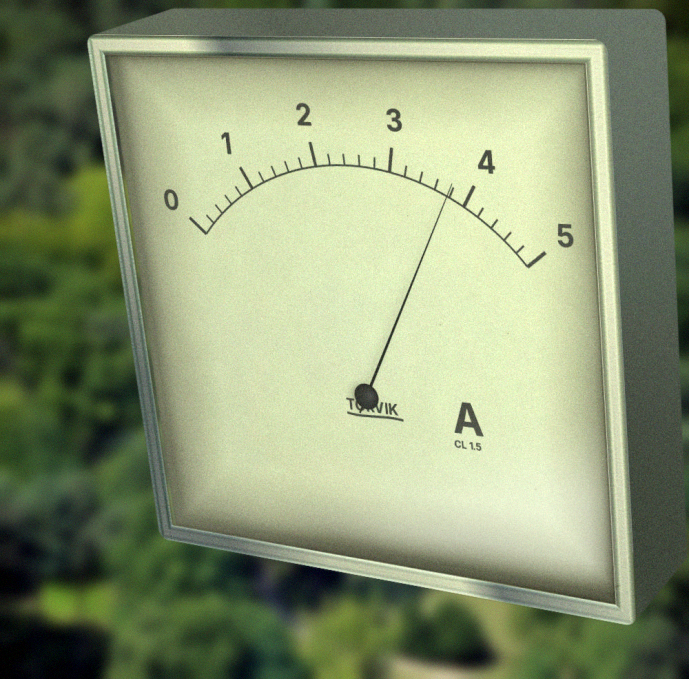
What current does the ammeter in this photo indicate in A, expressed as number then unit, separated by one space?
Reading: 3.8 A
